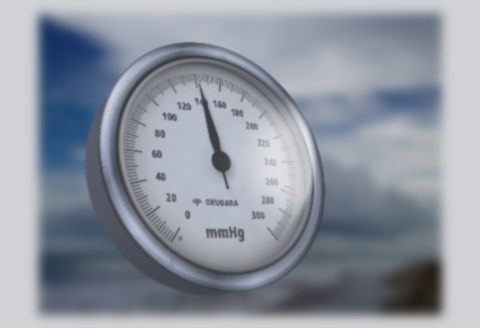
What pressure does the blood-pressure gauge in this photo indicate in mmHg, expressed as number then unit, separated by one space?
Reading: 140 mmHg
